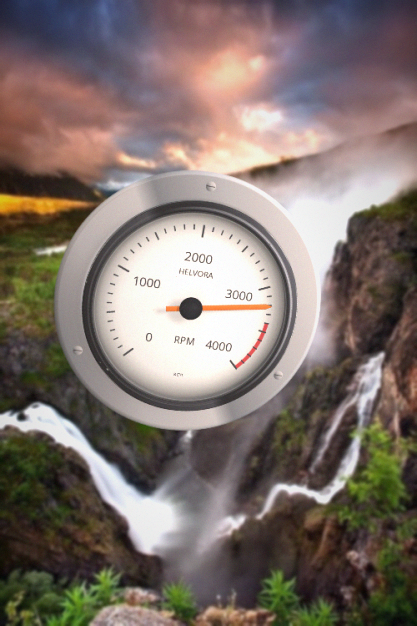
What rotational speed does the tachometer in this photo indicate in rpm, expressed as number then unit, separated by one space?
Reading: 3200 rpm
